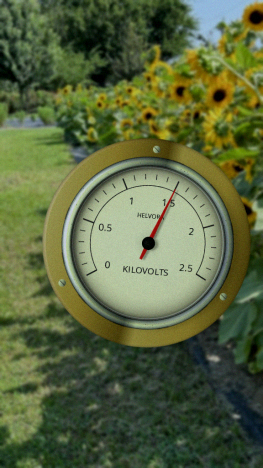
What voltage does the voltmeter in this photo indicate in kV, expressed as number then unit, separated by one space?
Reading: 1.5 kV
